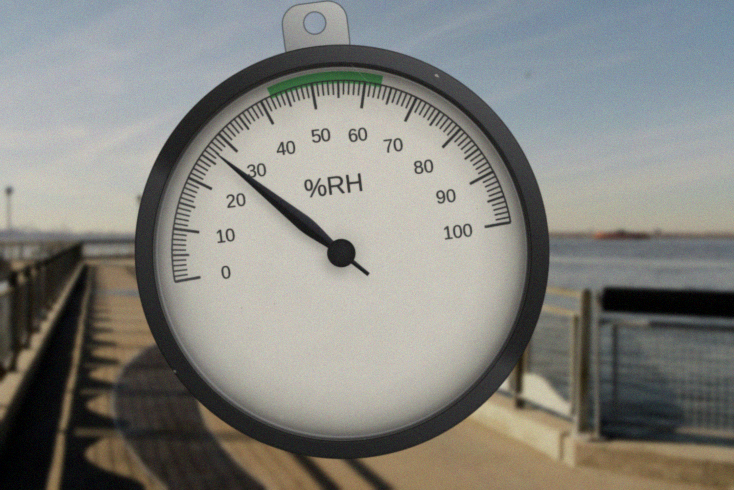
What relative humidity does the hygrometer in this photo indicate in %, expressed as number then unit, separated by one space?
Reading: 27 %
